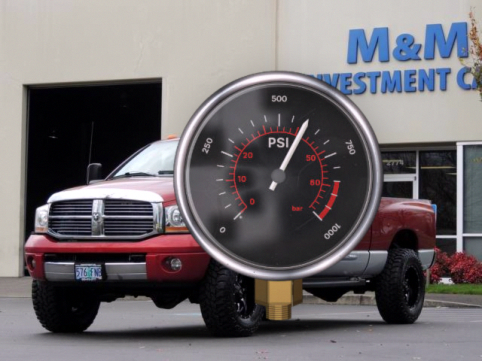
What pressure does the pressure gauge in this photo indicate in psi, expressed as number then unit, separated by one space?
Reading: 600 psi
